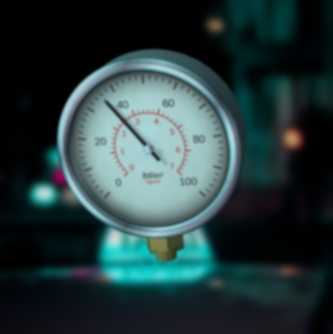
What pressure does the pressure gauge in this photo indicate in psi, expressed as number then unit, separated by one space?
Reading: 36 psi
